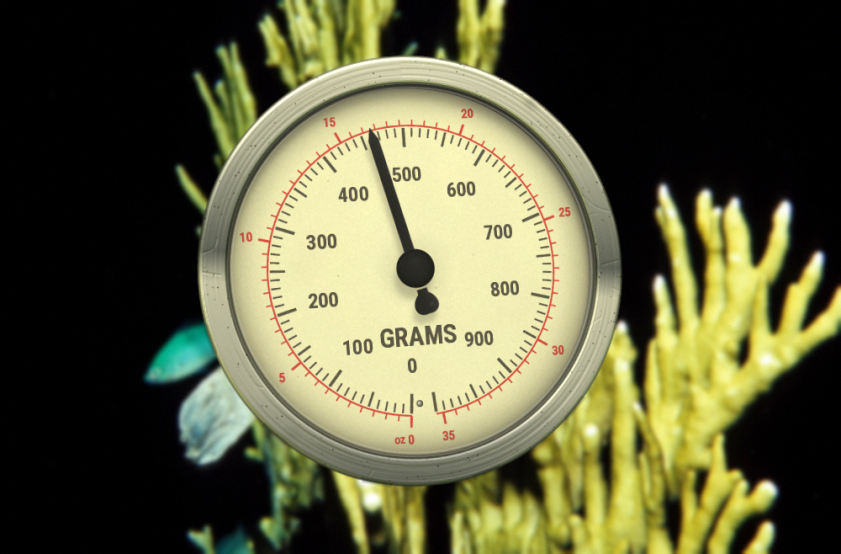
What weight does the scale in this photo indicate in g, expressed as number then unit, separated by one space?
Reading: 460 g
